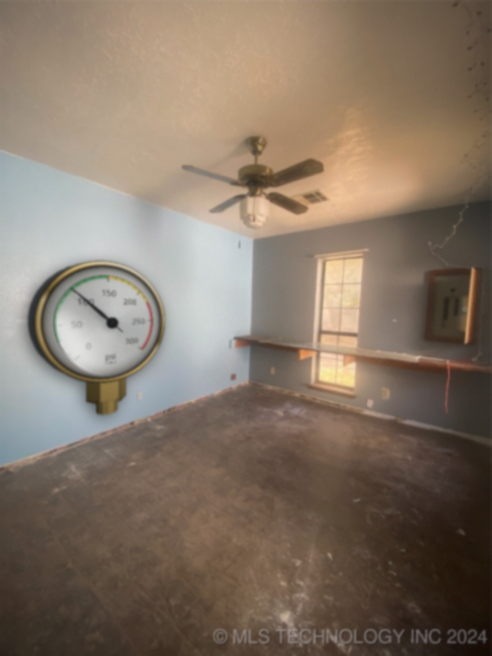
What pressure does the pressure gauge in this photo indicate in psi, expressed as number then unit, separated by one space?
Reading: 100 psi
